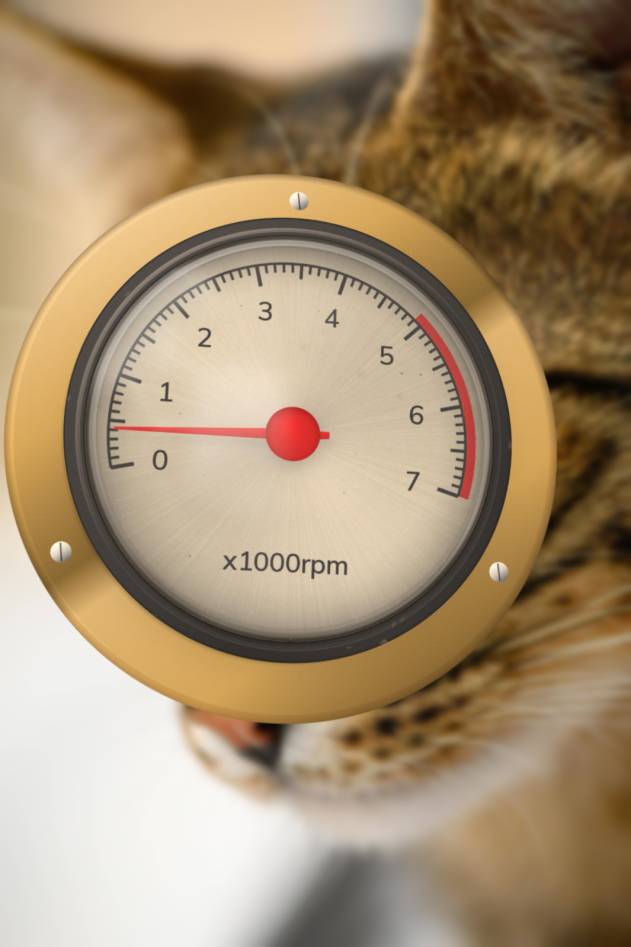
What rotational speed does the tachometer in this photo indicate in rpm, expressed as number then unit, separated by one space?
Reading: 400 rpm
